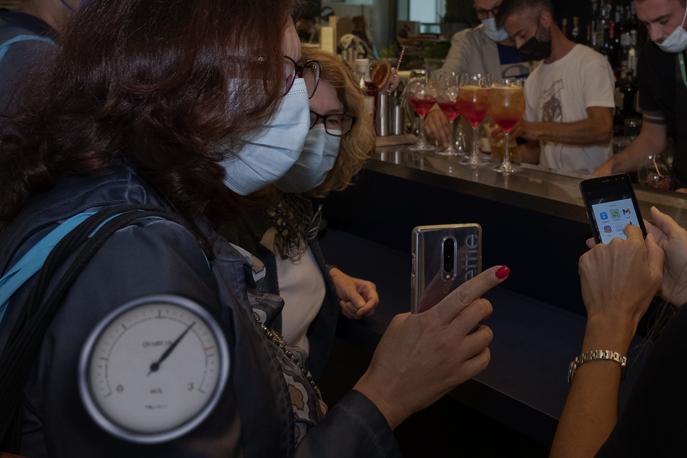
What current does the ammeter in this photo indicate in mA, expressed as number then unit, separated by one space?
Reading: 2 mA
